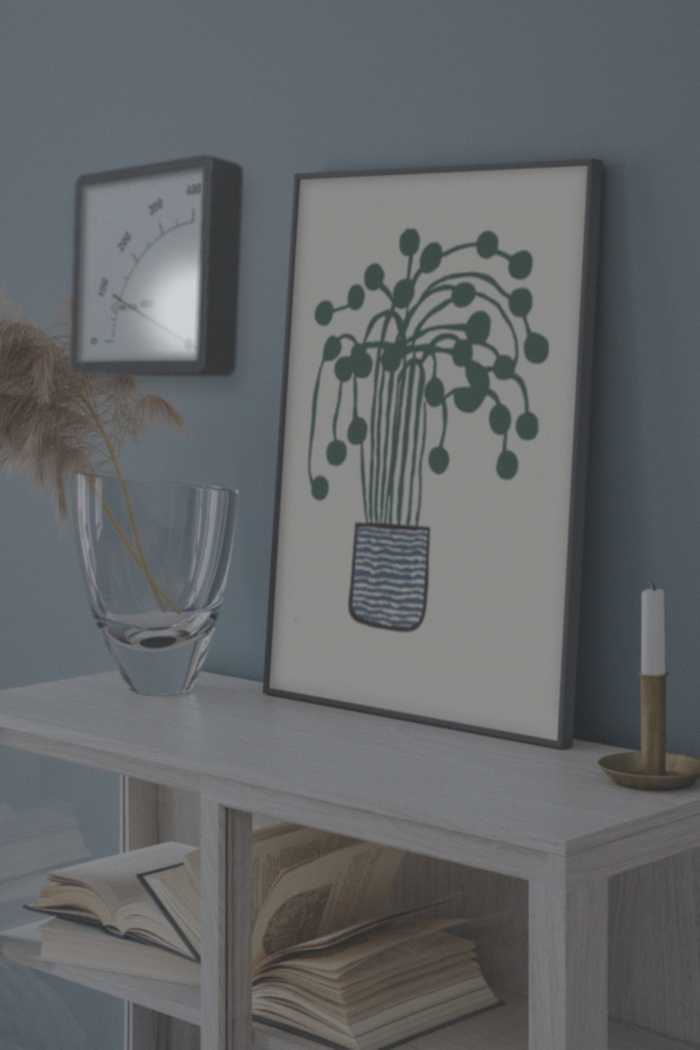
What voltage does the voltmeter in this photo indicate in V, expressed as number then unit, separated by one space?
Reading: 100 V
